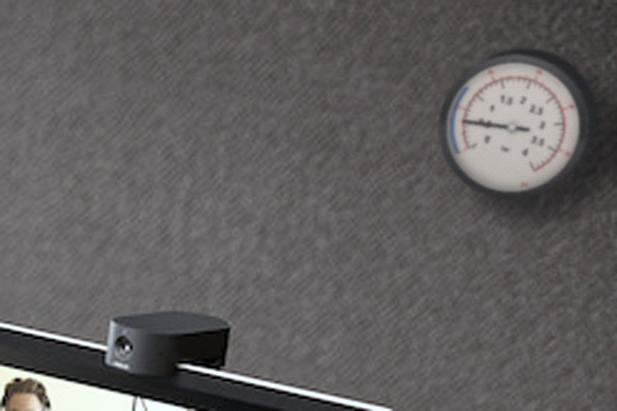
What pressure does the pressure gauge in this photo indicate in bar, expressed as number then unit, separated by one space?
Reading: 0.5 bar
